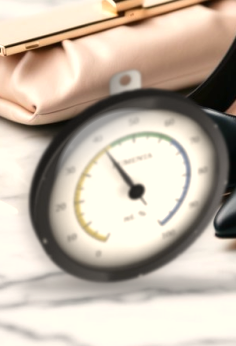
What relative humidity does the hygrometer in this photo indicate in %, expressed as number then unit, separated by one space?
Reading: 40 %
